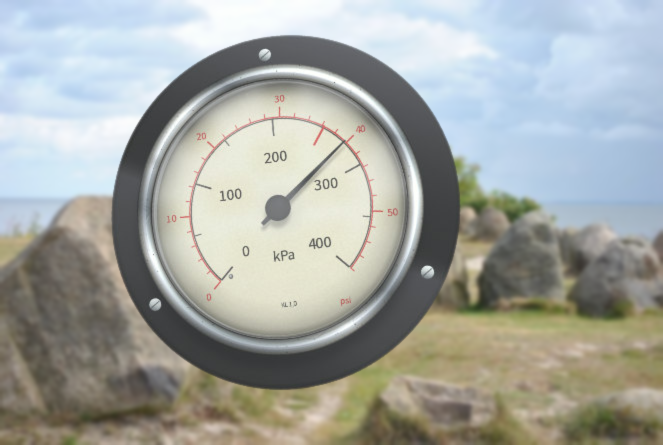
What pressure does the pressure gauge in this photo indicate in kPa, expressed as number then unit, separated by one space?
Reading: 275 kPa
